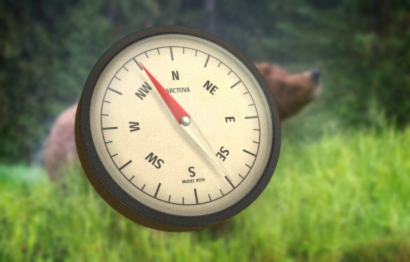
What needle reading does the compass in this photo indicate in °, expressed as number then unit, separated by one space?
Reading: 330 °
